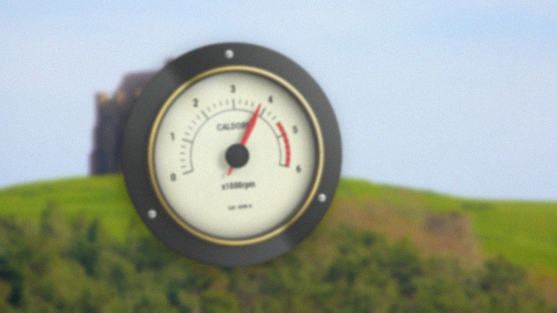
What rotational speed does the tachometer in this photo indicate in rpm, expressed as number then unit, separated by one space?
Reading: 3800 rpm
